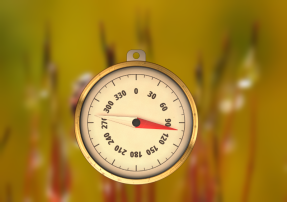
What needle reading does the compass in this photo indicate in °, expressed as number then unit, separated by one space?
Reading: 100 °
